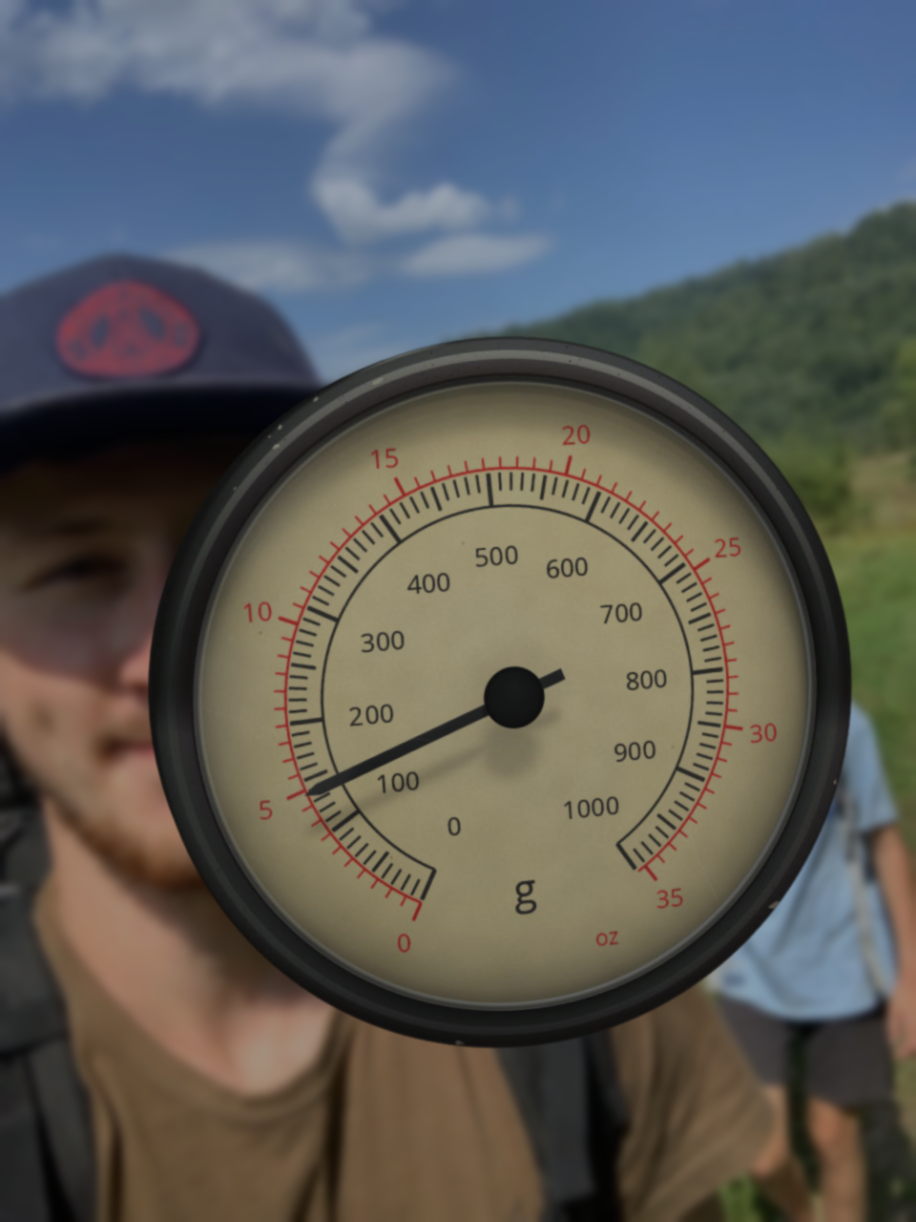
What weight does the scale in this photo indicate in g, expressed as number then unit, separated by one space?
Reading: 140 g
